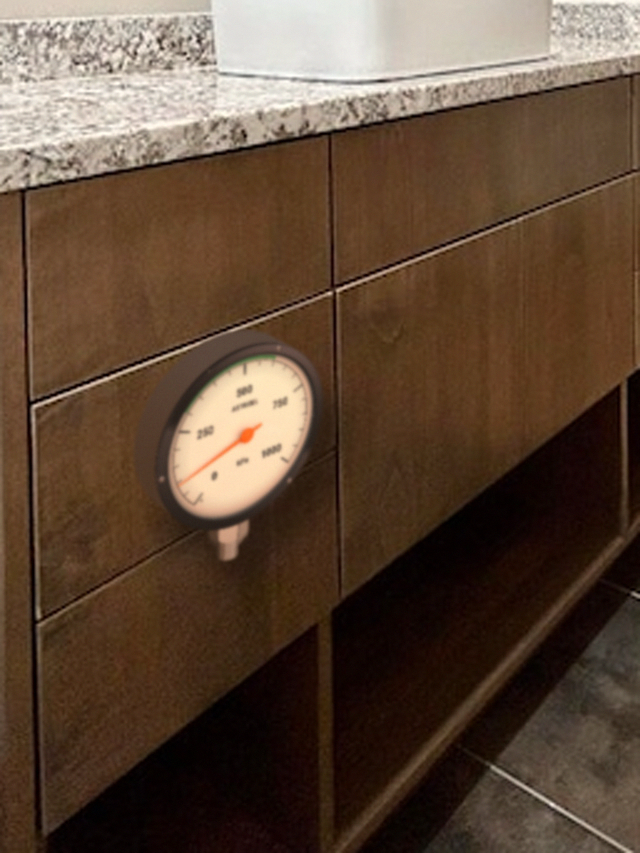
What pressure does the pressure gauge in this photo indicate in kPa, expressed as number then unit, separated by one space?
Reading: 100 kPa
